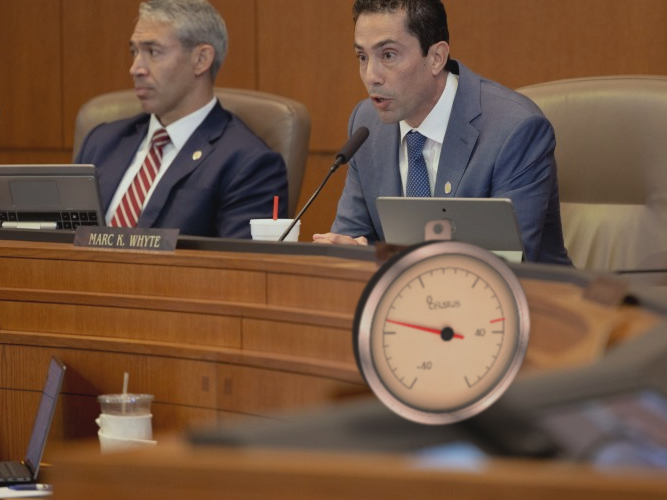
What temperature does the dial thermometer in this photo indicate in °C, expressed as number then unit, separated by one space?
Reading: -16 °C
